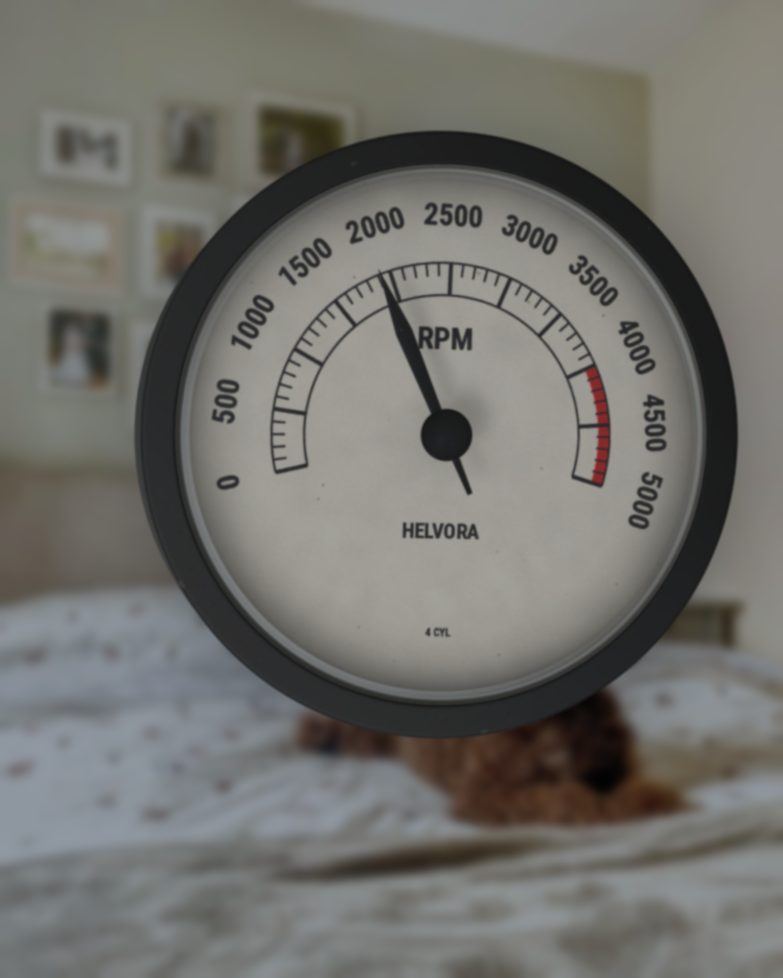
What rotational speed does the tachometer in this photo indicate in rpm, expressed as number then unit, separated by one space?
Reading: 1900 rpm
